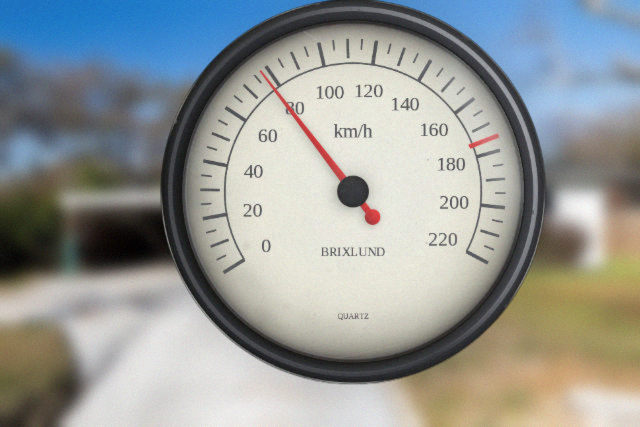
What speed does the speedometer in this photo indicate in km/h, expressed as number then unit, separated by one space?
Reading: 77.5 km/h
